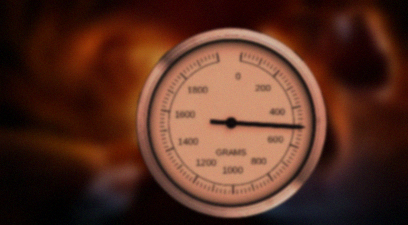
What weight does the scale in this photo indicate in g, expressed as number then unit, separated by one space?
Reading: 500 g
